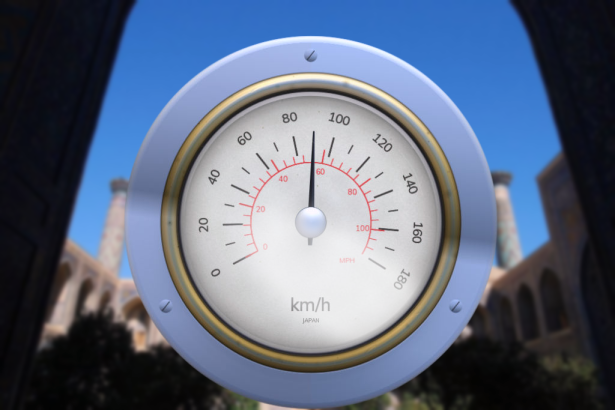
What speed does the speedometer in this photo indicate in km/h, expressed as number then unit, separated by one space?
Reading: 90 km/h
